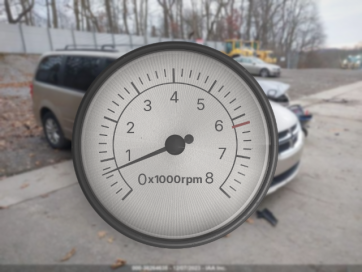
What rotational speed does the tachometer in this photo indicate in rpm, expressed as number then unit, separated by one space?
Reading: 700 rpm
